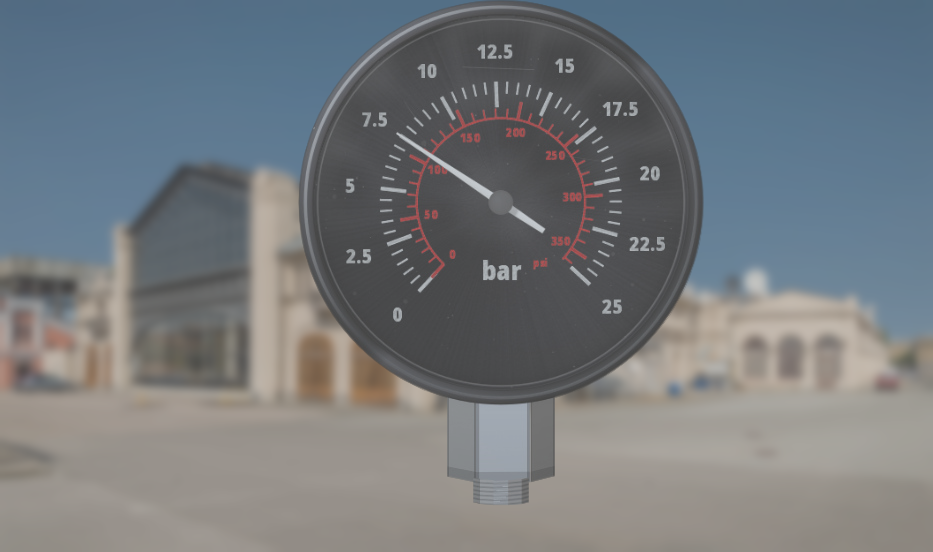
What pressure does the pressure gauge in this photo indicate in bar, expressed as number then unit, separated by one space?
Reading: 7.5 bar
